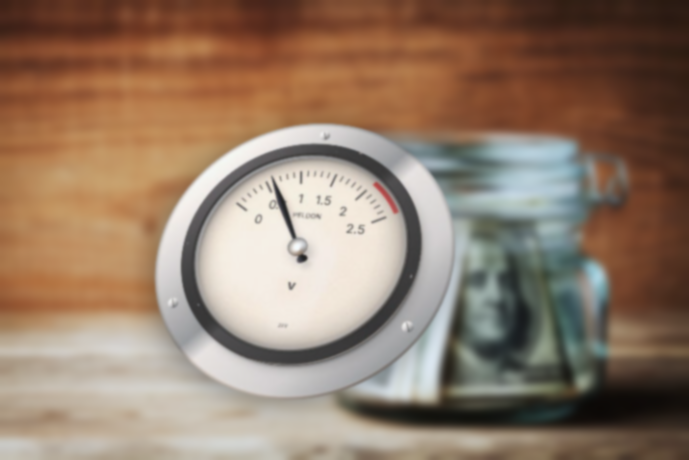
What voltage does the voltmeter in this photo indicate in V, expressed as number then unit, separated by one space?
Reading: 0.6 V
